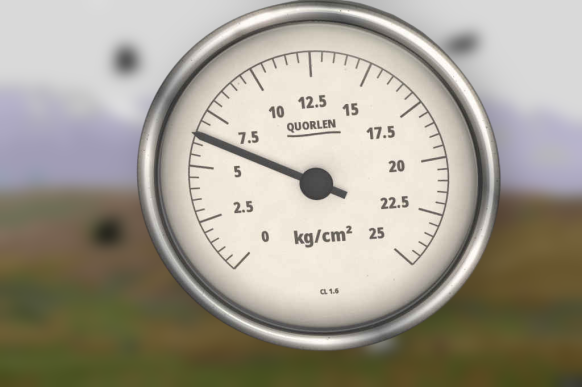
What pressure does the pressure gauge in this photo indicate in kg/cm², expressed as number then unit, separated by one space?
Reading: 6.5 kg/cm²
